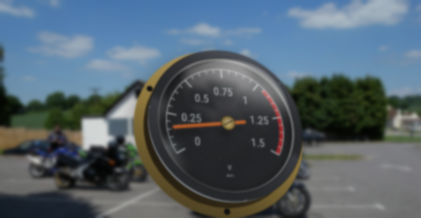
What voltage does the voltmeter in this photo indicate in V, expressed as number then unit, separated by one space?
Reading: 0.15 V
